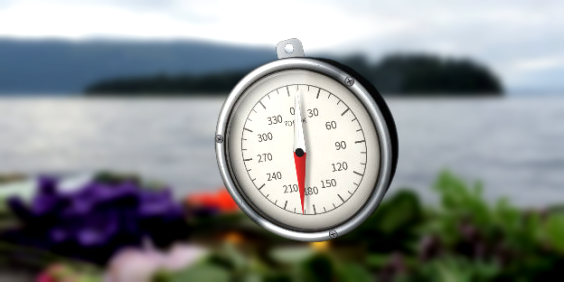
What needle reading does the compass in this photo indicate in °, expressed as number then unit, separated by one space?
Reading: 190 °
